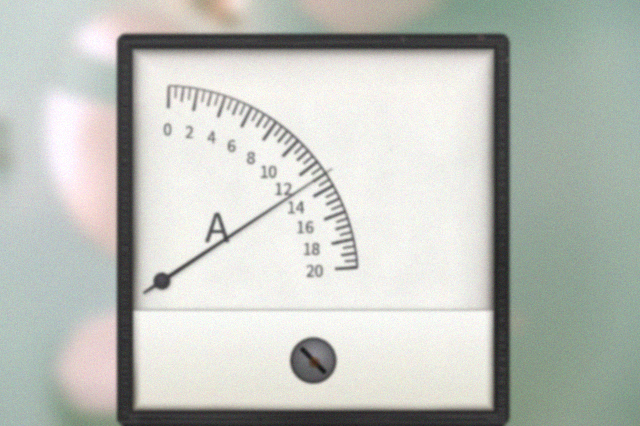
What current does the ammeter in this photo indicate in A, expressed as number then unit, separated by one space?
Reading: 13 A
